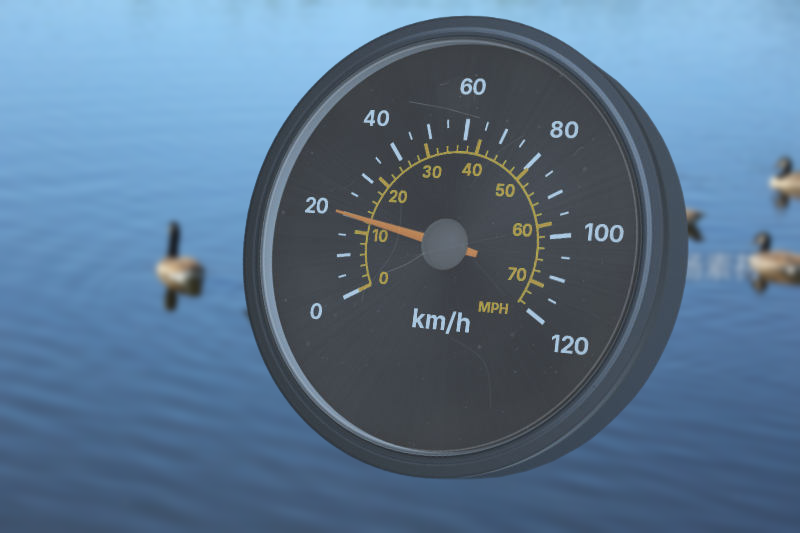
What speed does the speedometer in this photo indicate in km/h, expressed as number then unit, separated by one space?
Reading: 20 km/h
